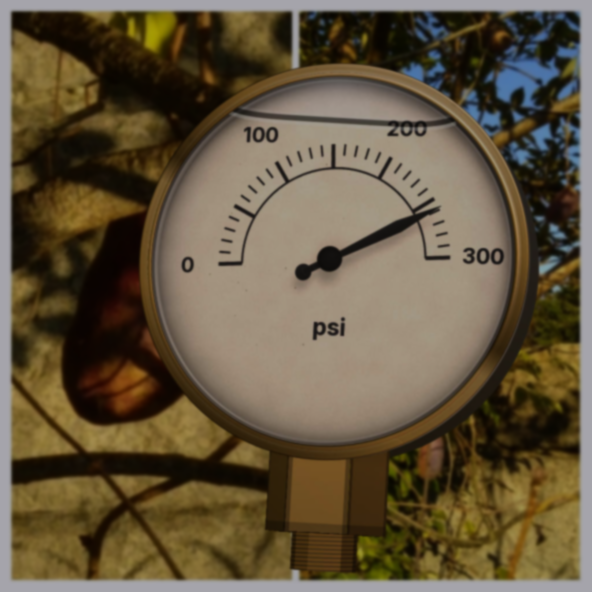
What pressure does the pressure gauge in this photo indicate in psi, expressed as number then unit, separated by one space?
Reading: 260 psi
